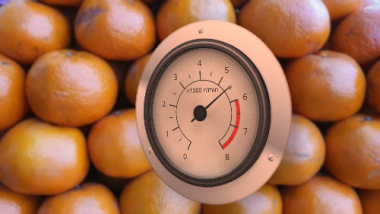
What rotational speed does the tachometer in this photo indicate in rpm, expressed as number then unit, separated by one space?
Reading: 5500 rpm
